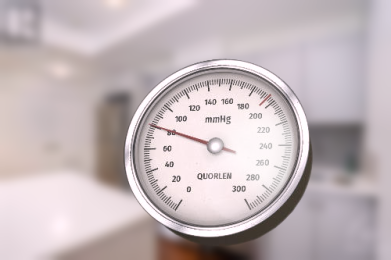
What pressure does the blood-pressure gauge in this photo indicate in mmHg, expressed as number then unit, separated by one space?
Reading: 80 mmHg
